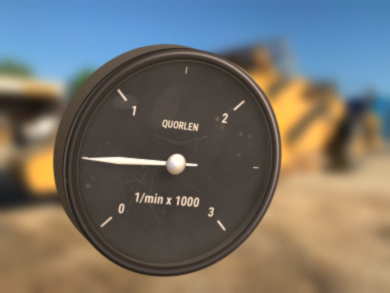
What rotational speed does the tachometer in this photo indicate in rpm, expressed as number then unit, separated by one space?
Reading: 500 rpm
